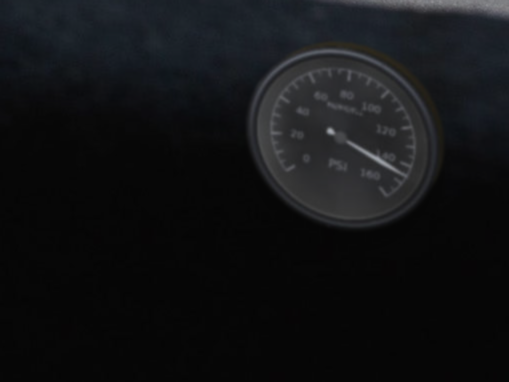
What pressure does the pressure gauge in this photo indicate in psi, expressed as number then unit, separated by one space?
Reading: 145 psi
